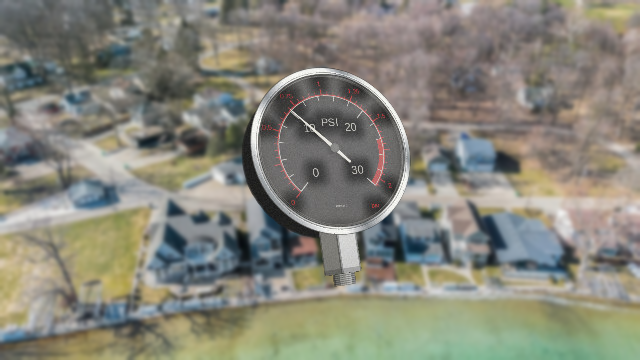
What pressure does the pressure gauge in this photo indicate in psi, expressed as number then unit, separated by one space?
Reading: 10 psi
